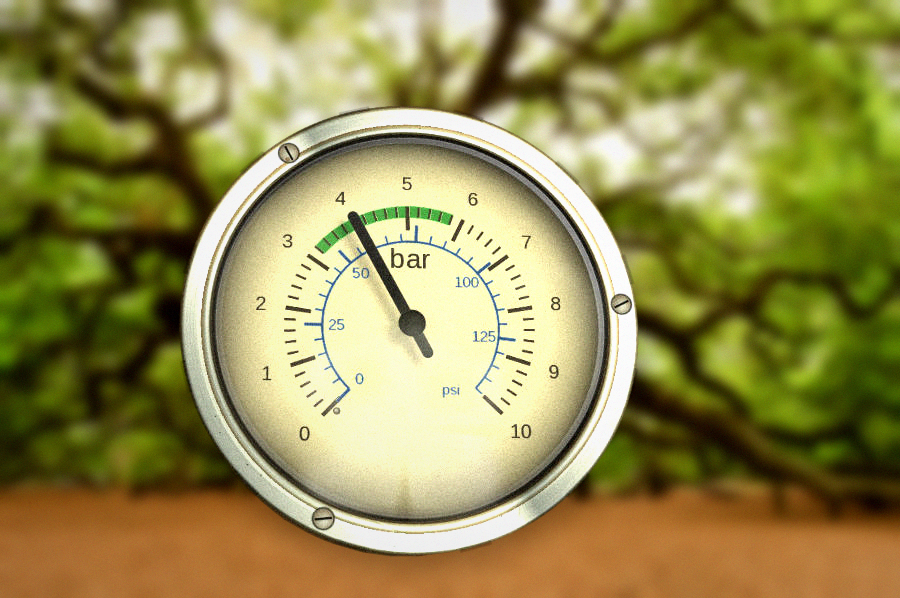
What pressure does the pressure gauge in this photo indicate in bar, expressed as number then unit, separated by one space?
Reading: 4 bar
